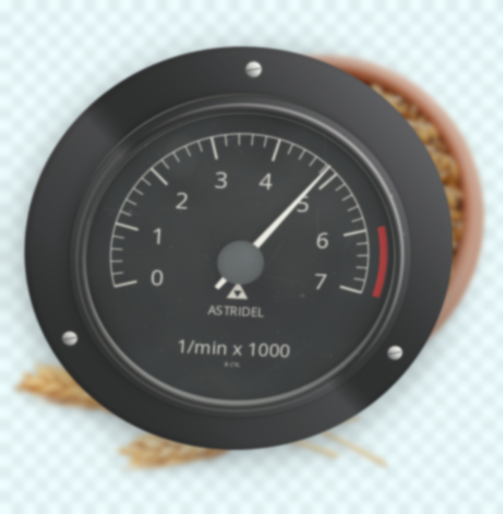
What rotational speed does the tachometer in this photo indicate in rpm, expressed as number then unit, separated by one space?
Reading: 4800 rpm
